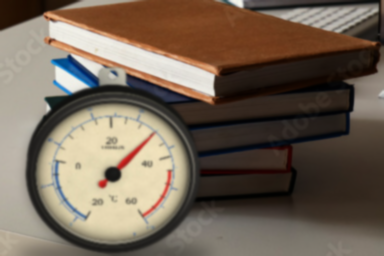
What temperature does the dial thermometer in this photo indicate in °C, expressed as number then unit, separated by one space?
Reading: 32 °C
